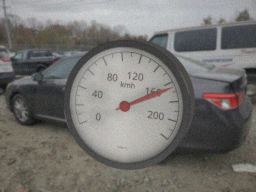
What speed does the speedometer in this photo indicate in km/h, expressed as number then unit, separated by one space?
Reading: 165 km/h
